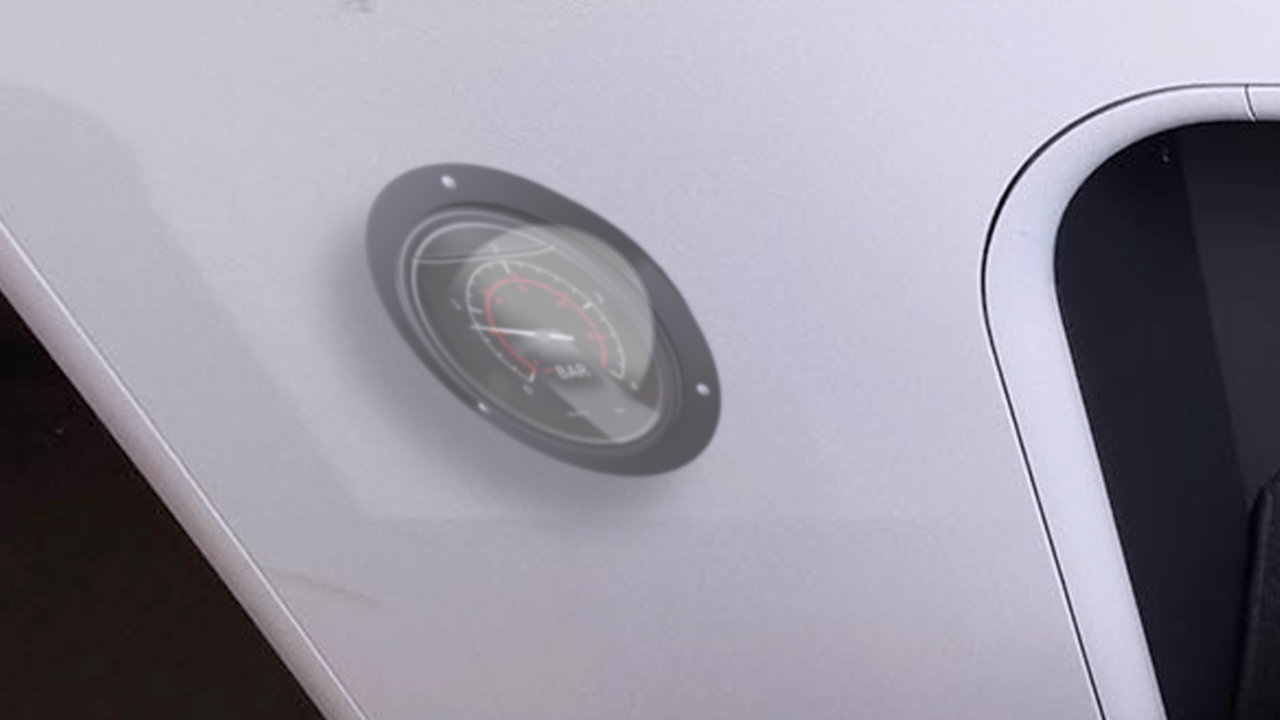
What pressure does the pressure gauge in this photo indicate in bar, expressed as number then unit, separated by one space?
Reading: 0.8 bar
